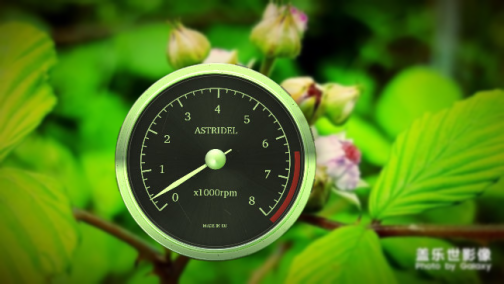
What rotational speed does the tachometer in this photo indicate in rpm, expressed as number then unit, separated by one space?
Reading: 300 rpm
